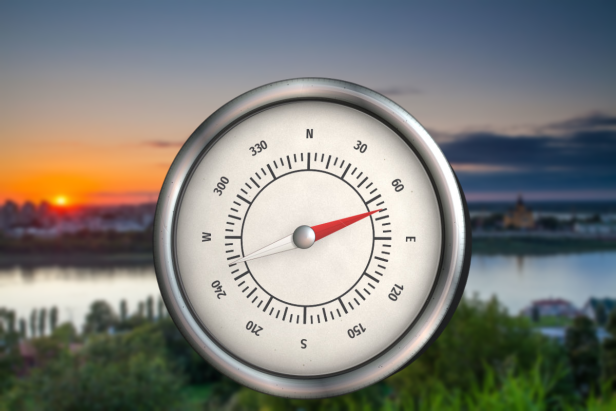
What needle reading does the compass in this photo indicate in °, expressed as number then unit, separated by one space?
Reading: 70 °
